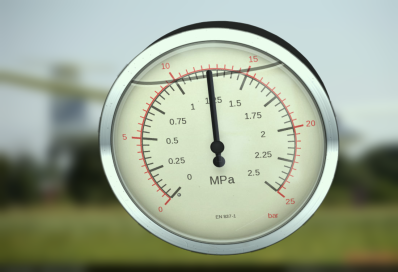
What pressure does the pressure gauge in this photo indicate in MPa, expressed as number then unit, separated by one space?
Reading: 1.25 MPa
